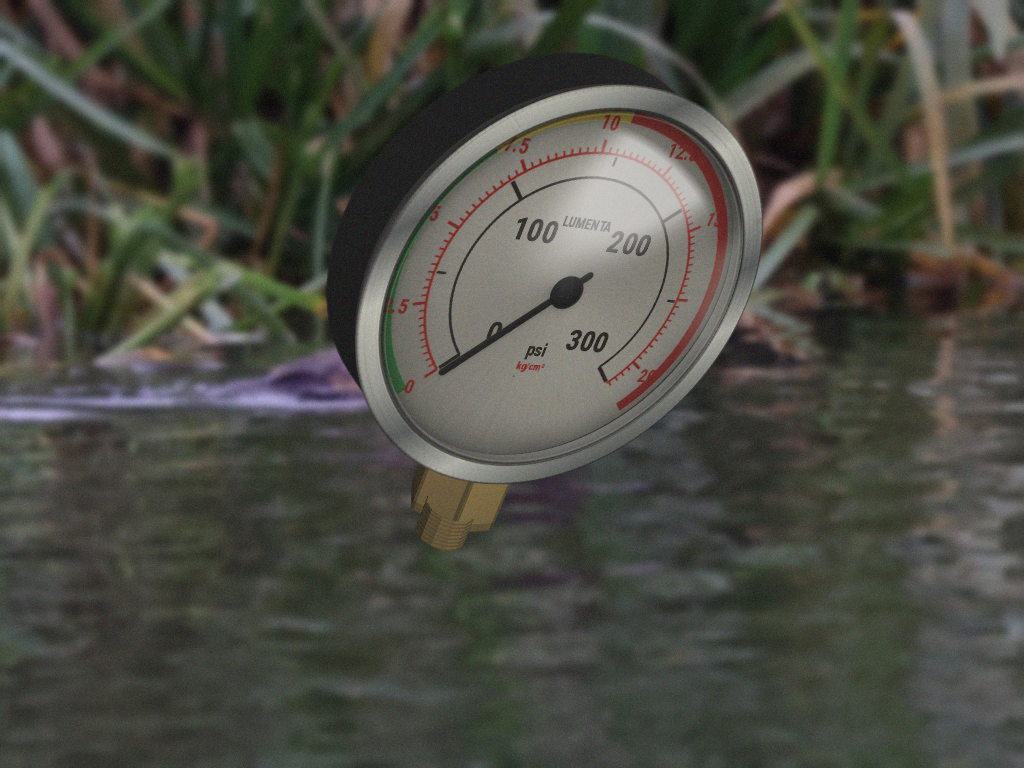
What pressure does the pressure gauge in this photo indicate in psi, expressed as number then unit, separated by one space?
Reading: 0 psi
